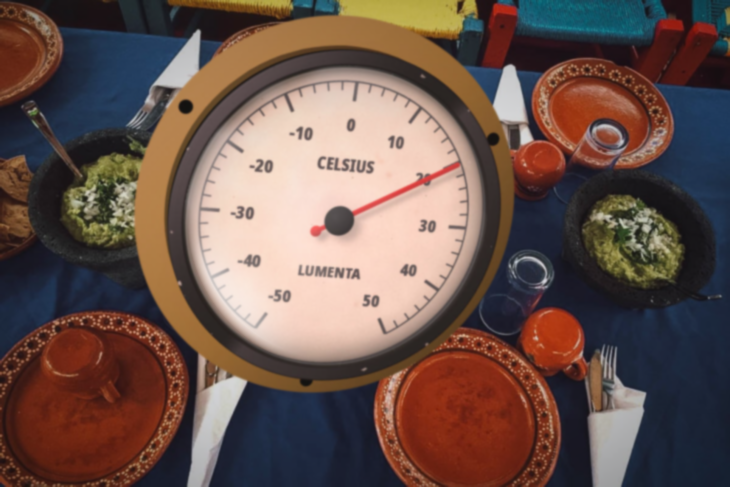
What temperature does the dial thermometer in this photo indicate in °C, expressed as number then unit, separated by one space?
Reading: 20 °C
